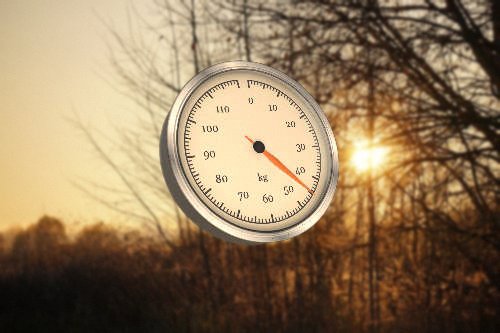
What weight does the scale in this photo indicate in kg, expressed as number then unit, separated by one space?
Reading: 45 kg
